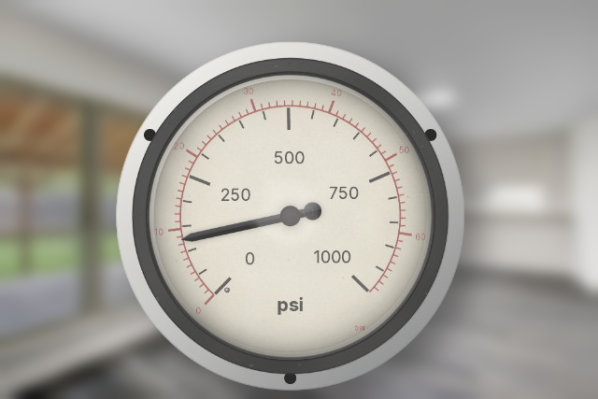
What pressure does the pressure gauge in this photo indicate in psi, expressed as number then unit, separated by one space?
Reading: 125 psi
